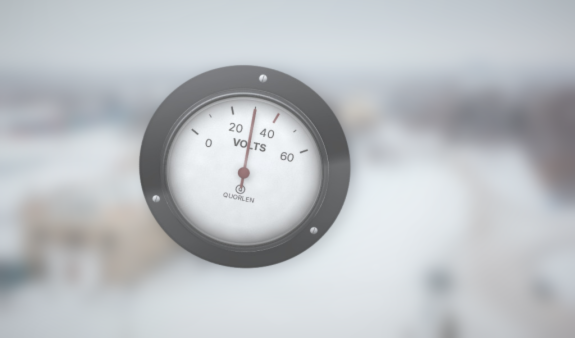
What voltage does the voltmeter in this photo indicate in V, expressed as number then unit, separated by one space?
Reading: 30 V
